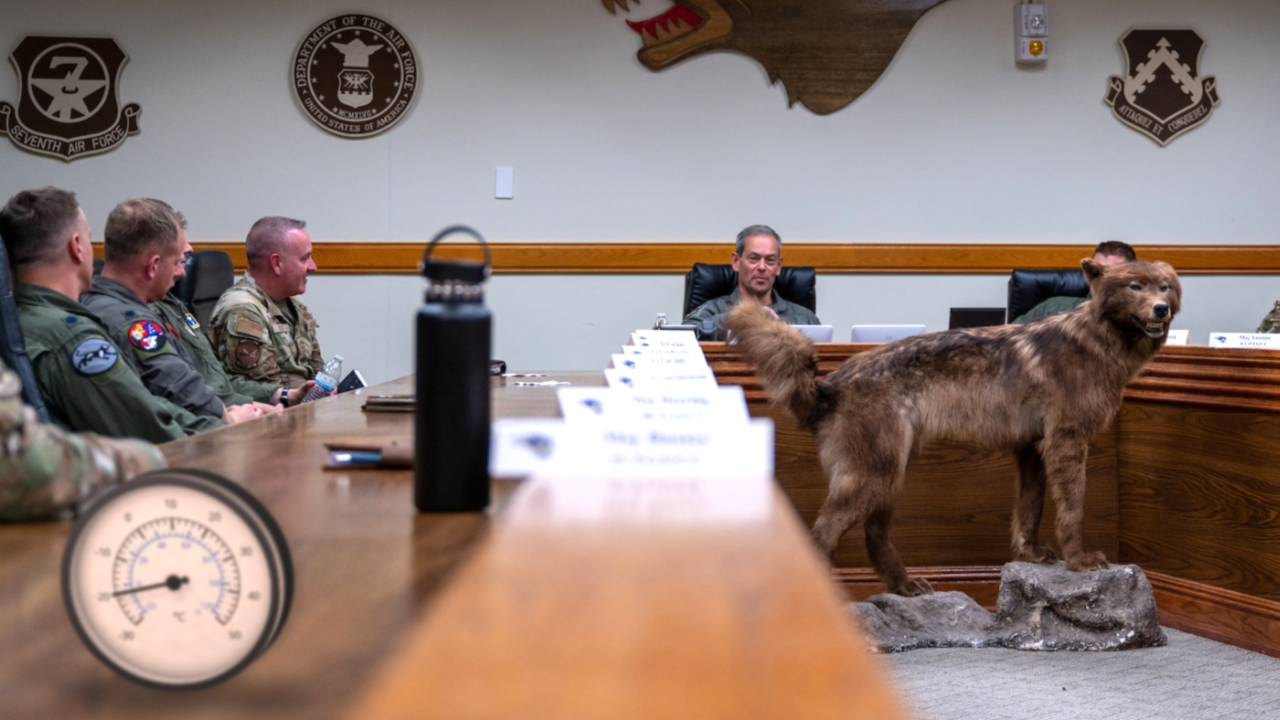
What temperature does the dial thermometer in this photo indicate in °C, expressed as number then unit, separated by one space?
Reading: -20 °C
